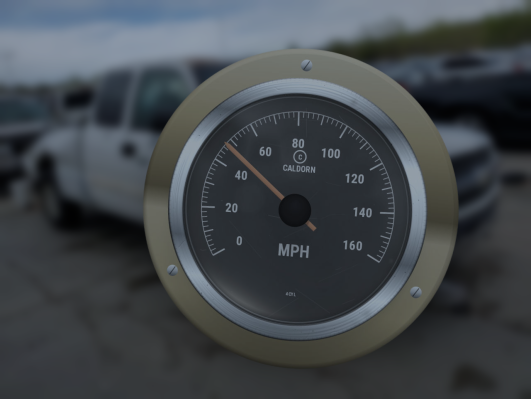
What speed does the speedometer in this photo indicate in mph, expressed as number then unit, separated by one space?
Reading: 48 mph
